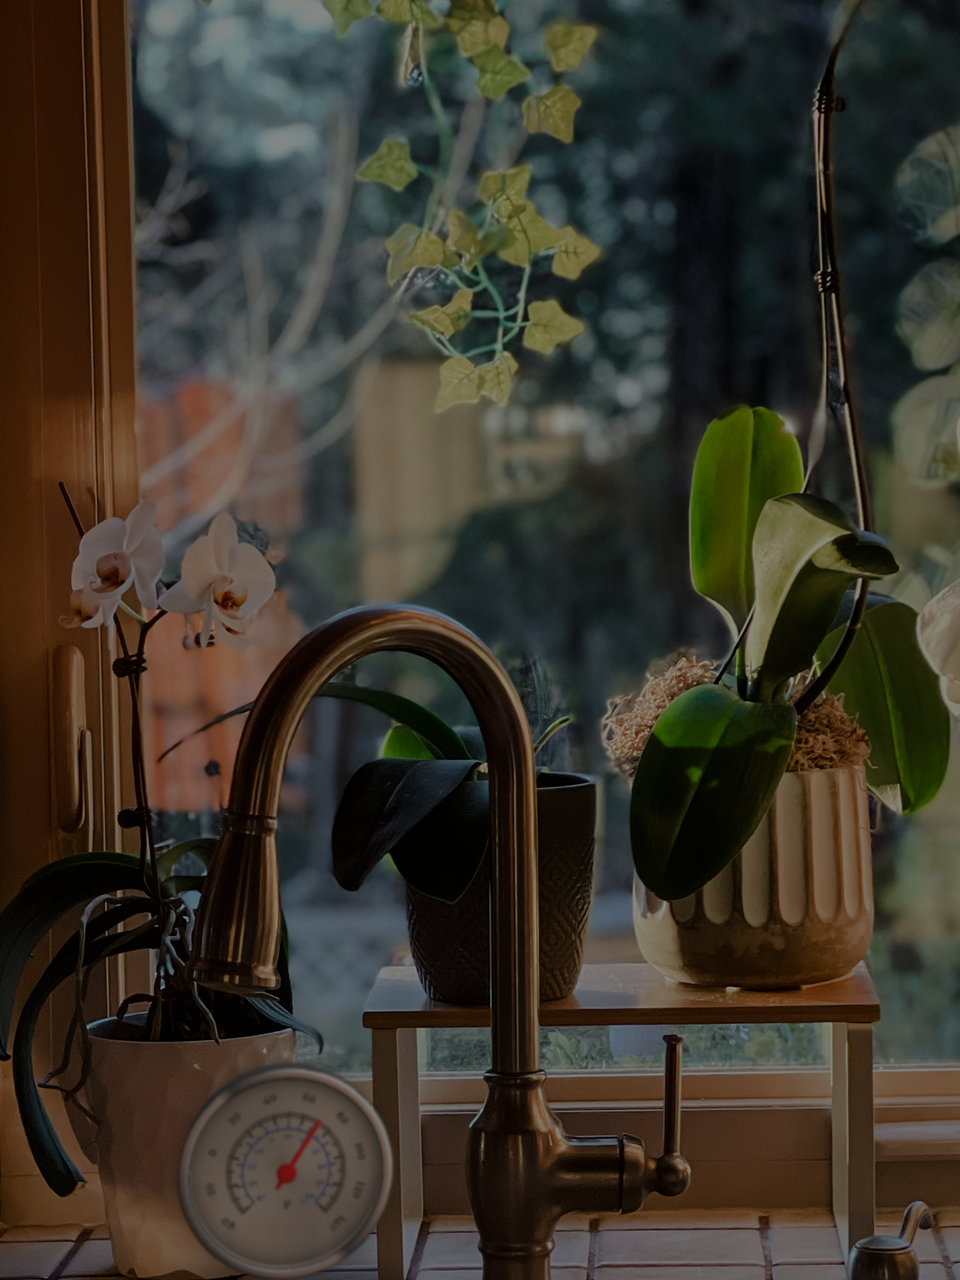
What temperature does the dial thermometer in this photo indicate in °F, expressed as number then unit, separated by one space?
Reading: 70 °F
